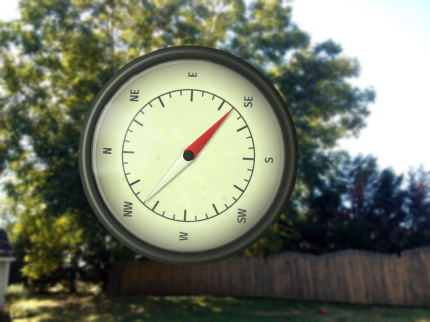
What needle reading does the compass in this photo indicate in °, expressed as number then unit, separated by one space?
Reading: 130 °
